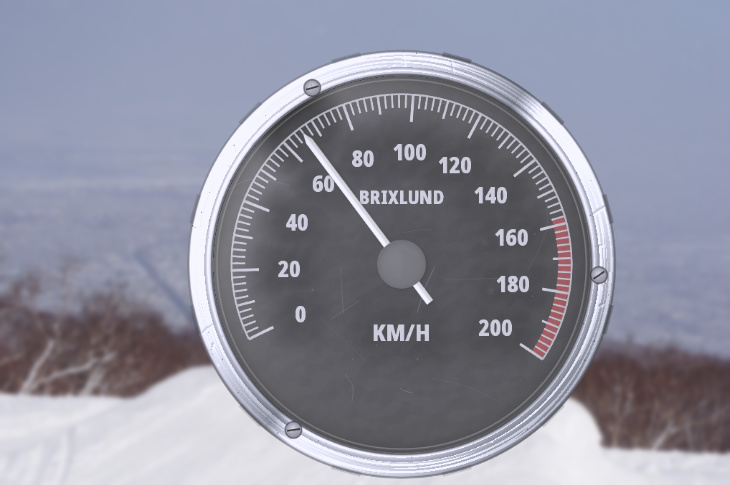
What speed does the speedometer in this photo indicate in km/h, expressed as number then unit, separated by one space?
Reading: 66 km/h
